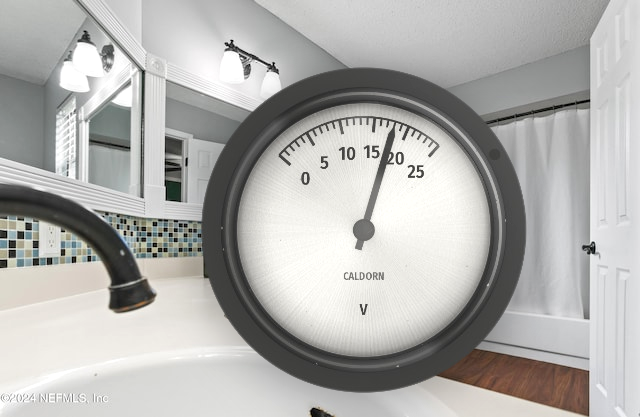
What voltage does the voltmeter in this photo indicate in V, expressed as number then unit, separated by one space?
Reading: 18 V
